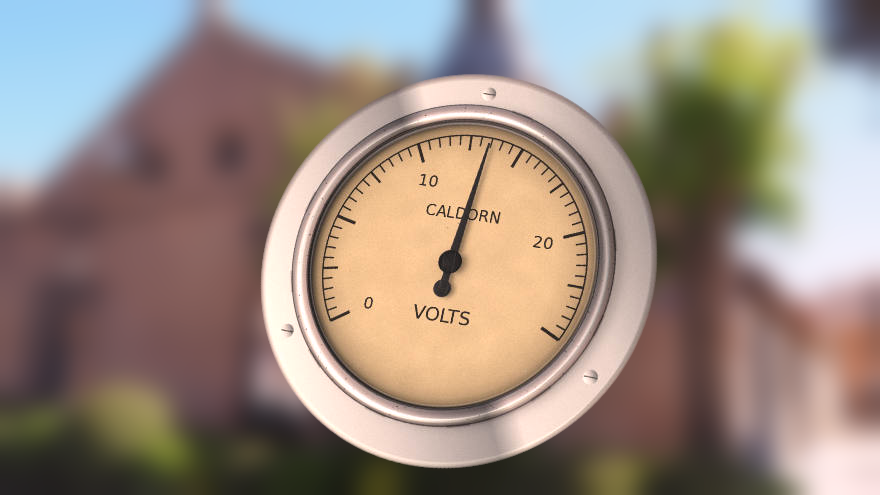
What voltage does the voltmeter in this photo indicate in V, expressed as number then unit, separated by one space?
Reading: 13.5 V
